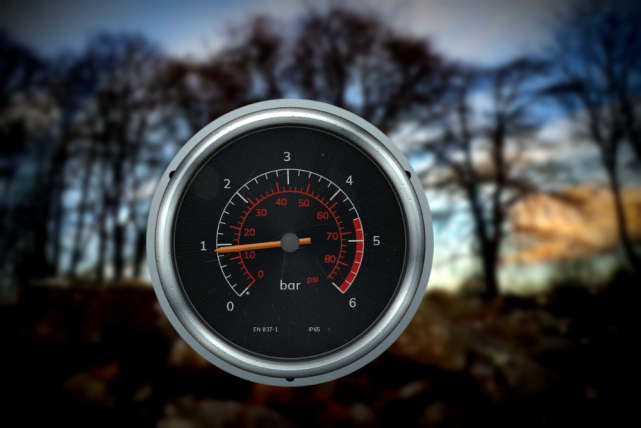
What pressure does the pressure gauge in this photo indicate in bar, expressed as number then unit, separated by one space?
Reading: 0.9 bar
